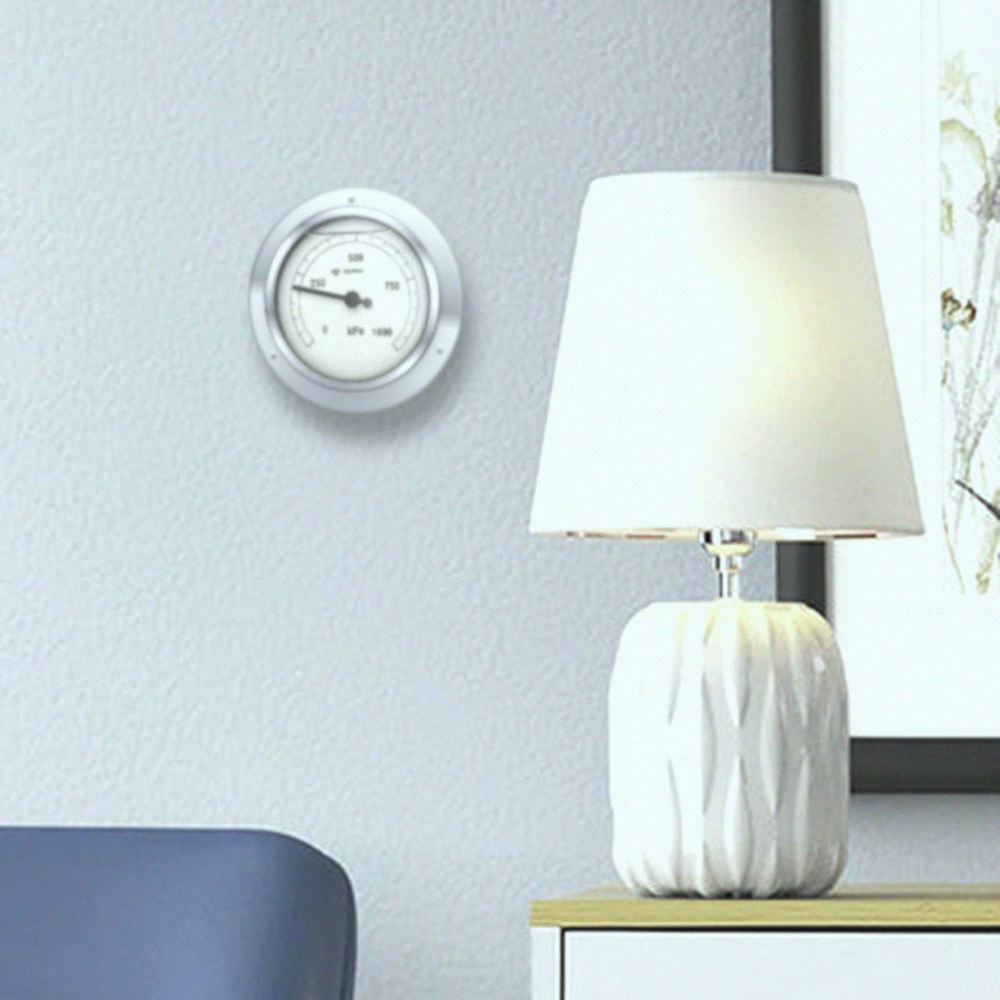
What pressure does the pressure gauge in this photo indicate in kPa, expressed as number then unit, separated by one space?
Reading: 200 kPa
